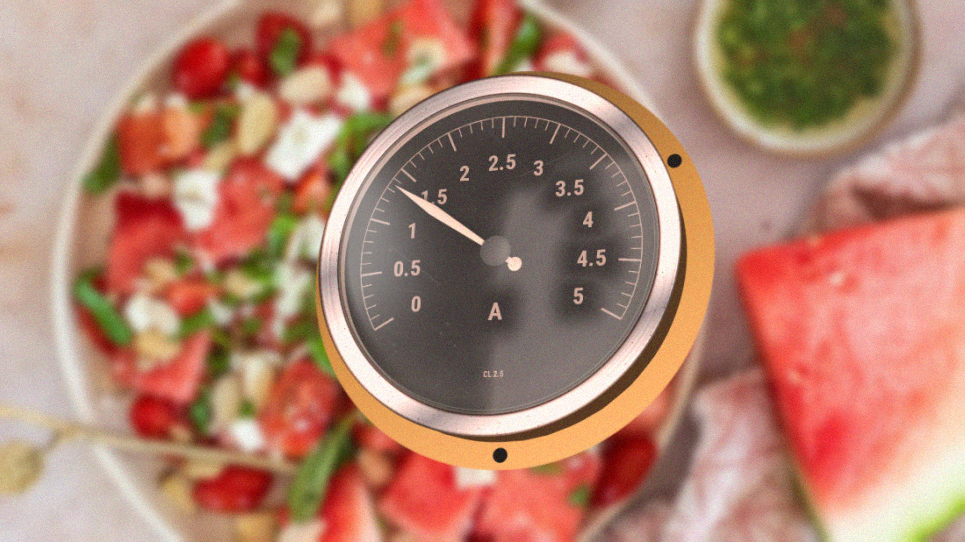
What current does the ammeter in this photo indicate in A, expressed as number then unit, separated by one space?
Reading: 1.35 A
